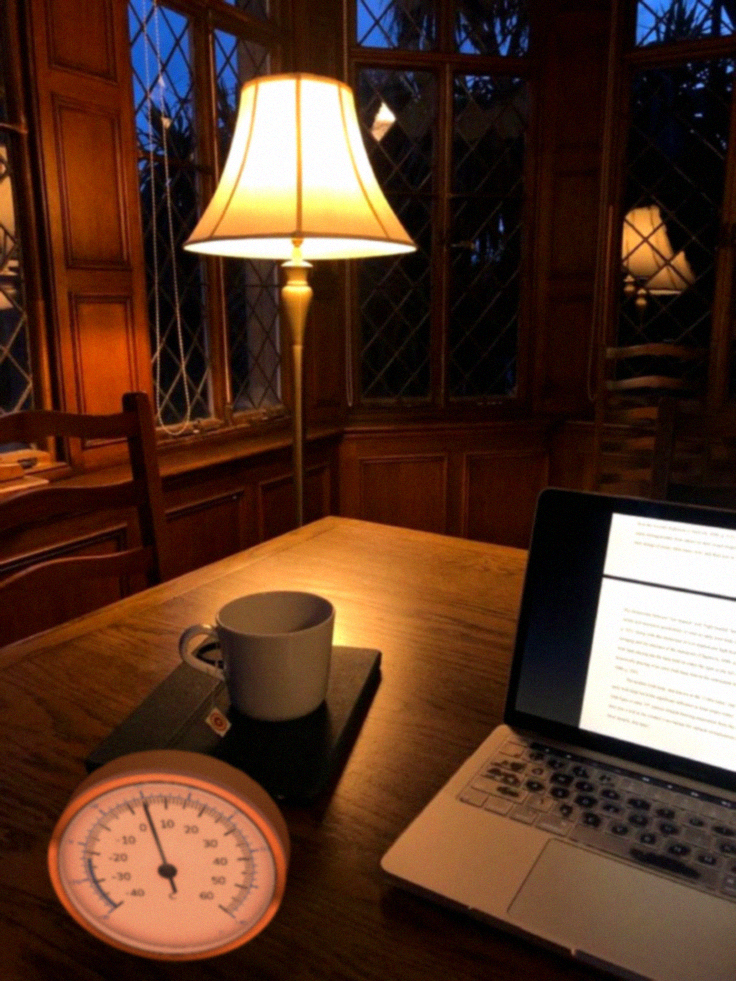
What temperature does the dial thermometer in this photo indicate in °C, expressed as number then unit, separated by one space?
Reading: 5 °C
